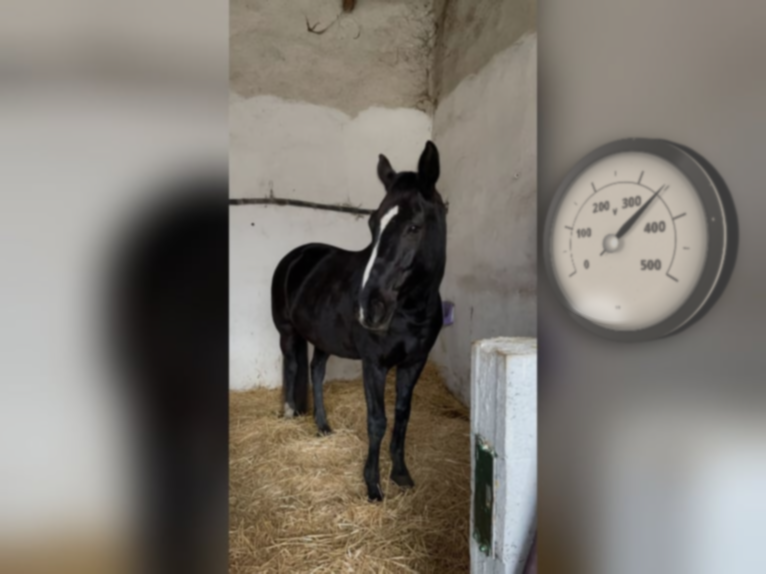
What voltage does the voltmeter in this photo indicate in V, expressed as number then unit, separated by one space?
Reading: 350 V
